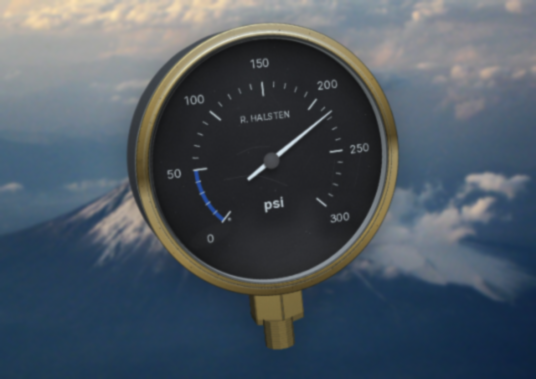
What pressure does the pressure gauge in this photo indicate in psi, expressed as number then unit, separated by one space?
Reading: 215 psi
